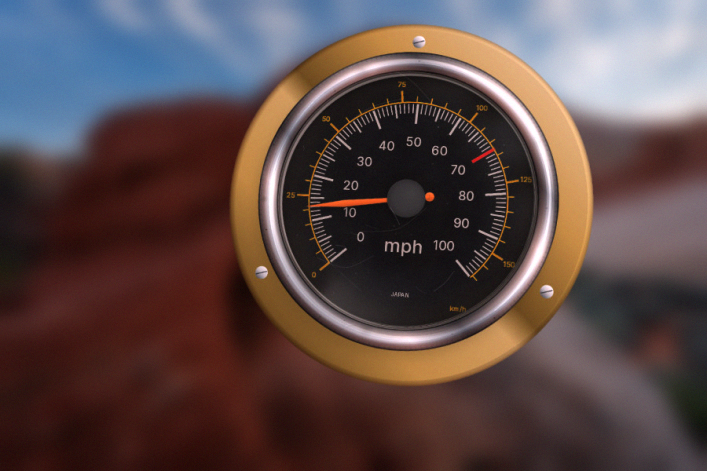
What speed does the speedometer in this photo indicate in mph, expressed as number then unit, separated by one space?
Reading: 13 mph
